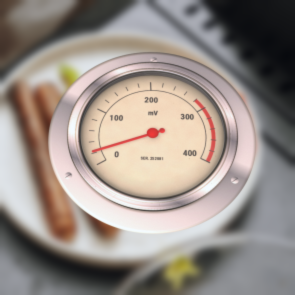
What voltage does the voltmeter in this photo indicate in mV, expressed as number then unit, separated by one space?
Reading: 20 mV
